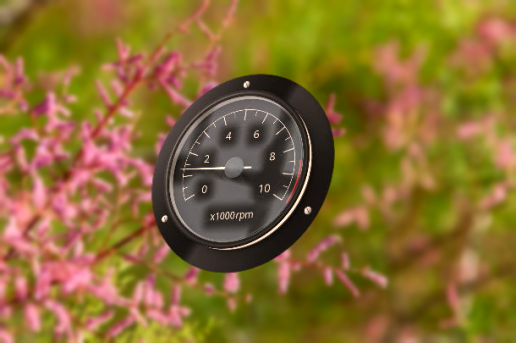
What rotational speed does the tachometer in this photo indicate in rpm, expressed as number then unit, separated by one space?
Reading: 1250 rpm
